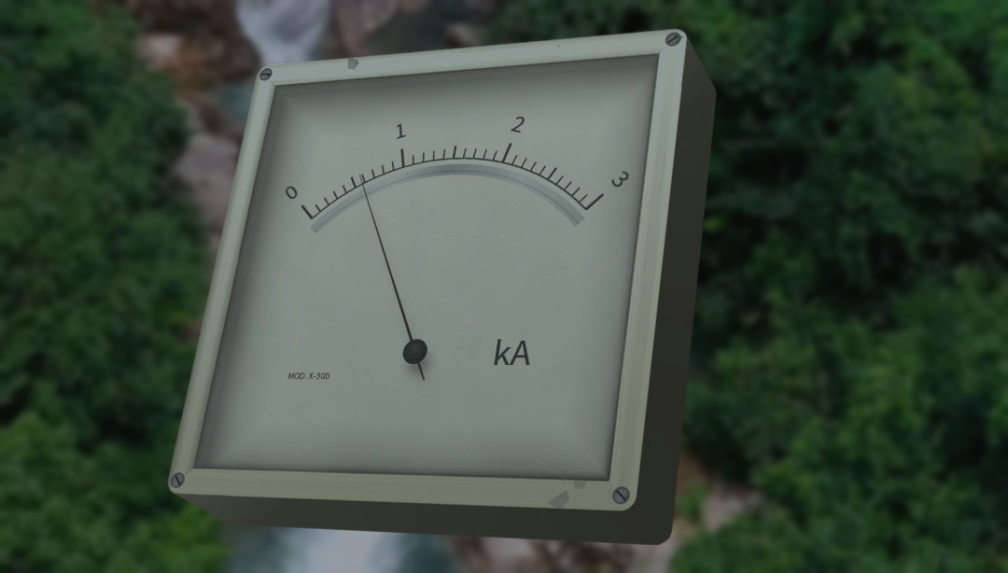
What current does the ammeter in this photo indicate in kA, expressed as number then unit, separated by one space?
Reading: 0.6 kA
